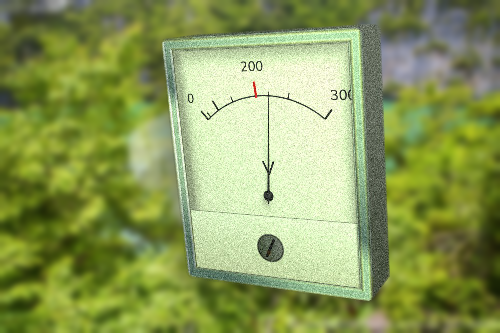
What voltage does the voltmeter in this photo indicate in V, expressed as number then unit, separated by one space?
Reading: 225 V
